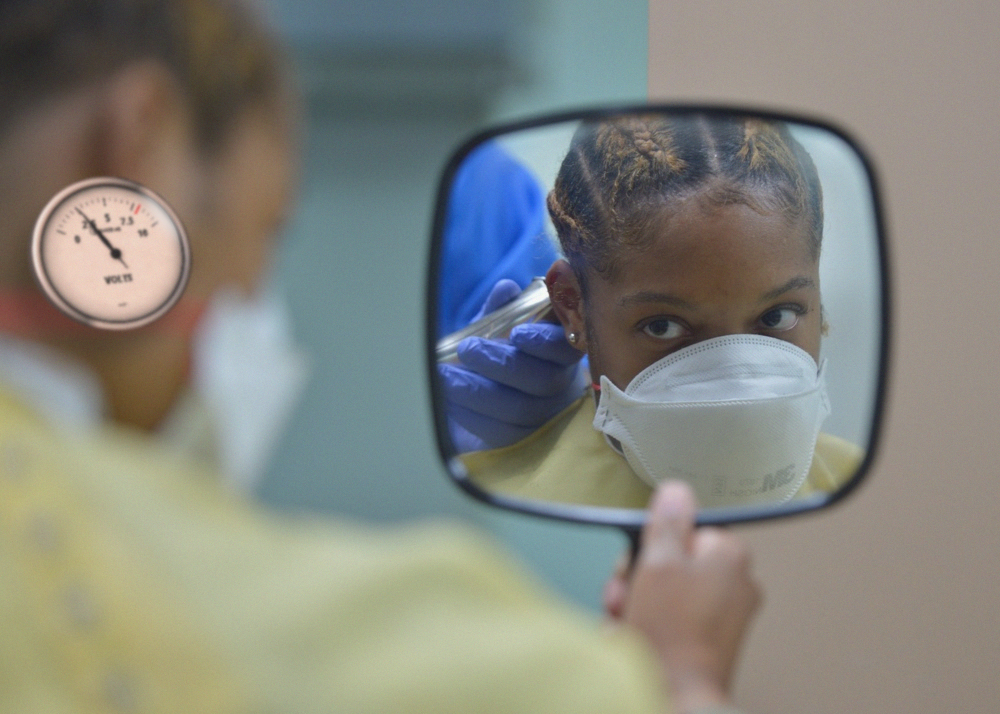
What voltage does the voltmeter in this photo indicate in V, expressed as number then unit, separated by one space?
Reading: 2.5 V
